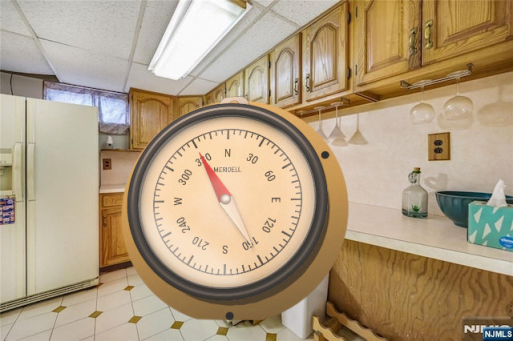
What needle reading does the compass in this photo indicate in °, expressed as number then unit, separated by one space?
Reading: 330 °
